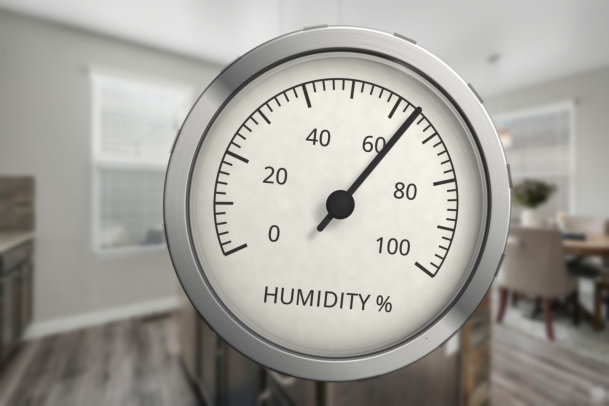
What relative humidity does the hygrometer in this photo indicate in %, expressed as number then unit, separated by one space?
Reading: 64 %
